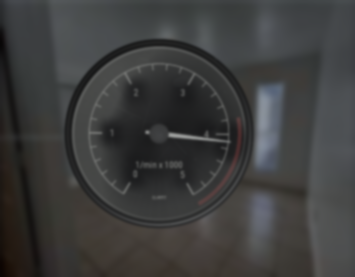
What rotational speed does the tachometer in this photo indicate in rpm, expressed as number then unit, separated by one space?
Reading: 4100 rpm
